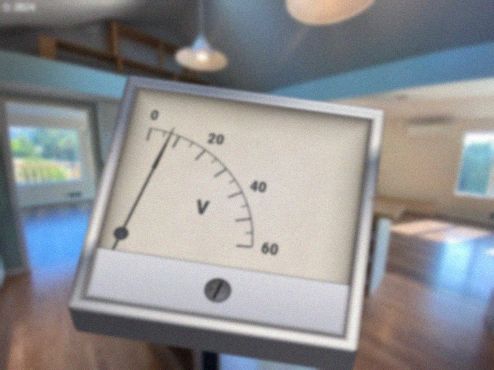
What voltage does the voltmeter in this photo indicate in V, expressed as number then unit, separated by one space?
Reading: 7.5 V
